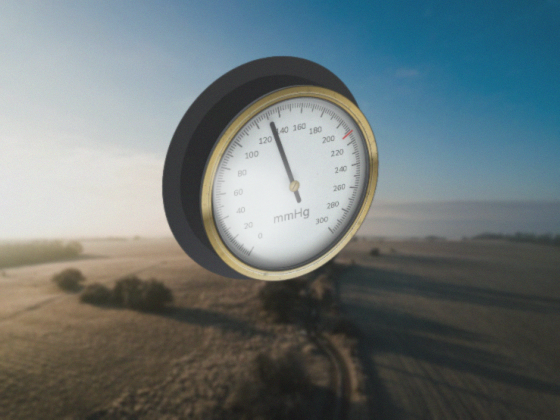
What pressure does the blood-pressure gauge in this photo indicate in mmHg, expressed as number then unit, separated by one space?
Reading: 130 mmHg
